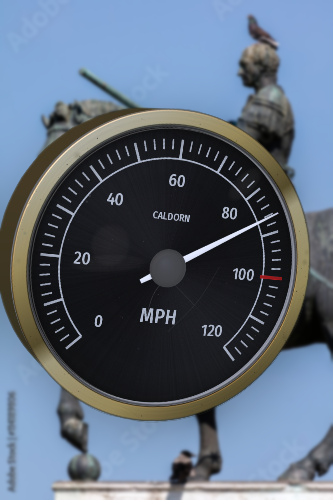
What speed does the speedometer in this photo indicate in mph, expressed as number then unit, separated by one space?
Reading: 86 mph
